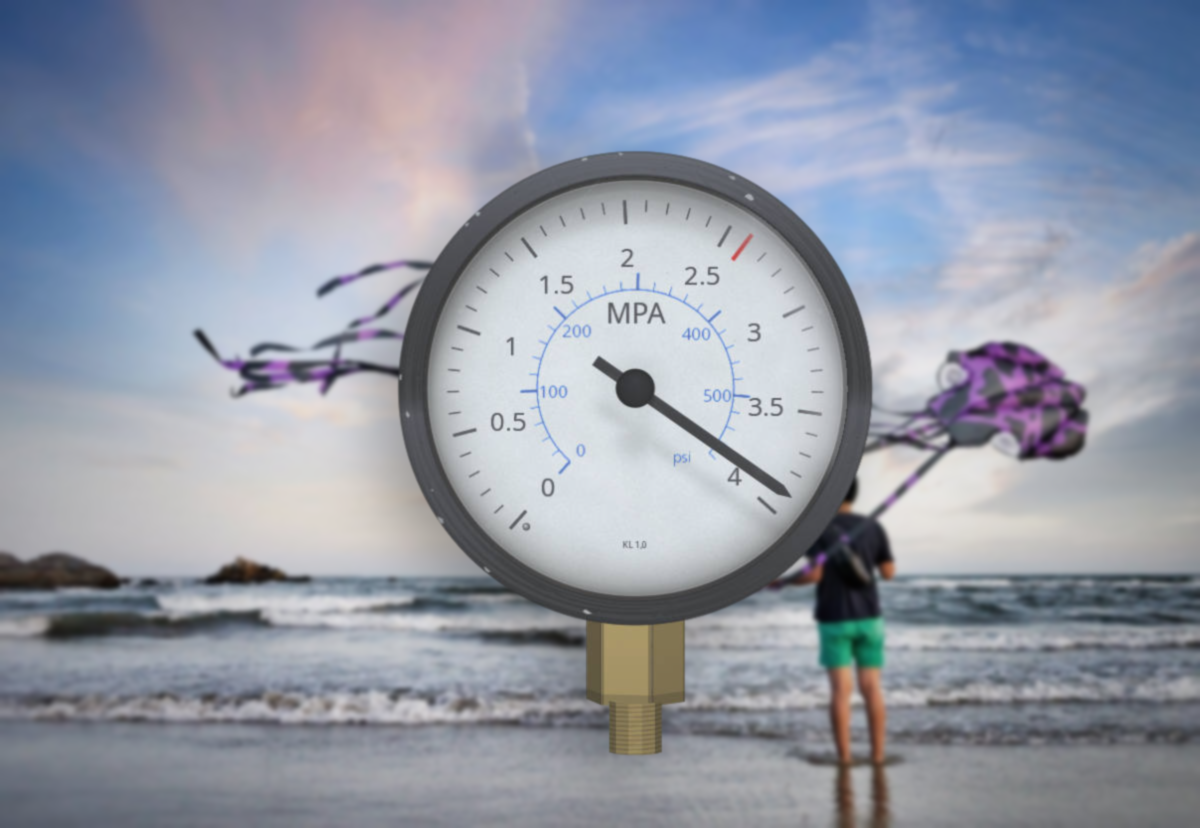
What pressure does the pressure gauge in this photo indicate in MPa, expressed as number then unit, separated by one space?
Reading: 3.9 MPa
